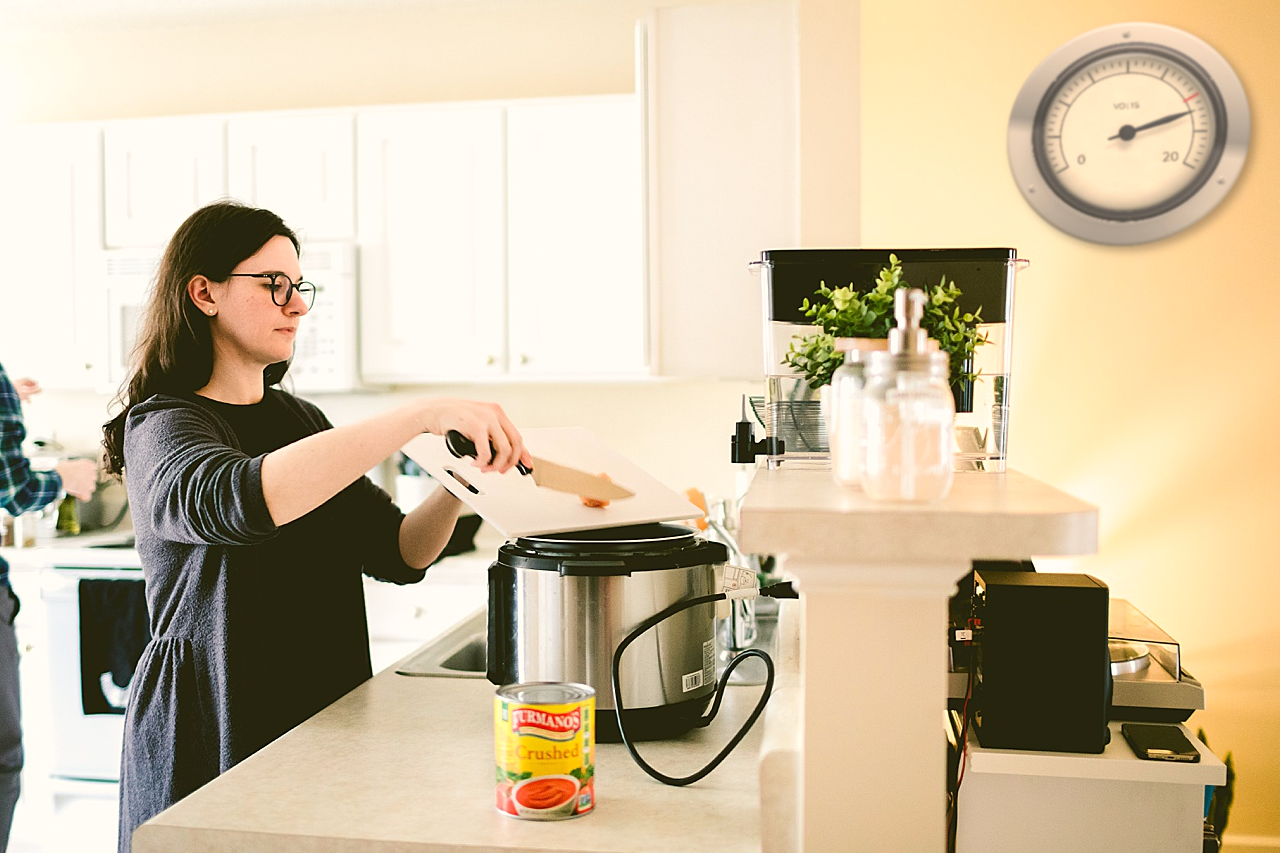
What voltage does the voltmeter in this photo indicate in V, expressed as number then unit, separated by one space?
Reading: 16 V
